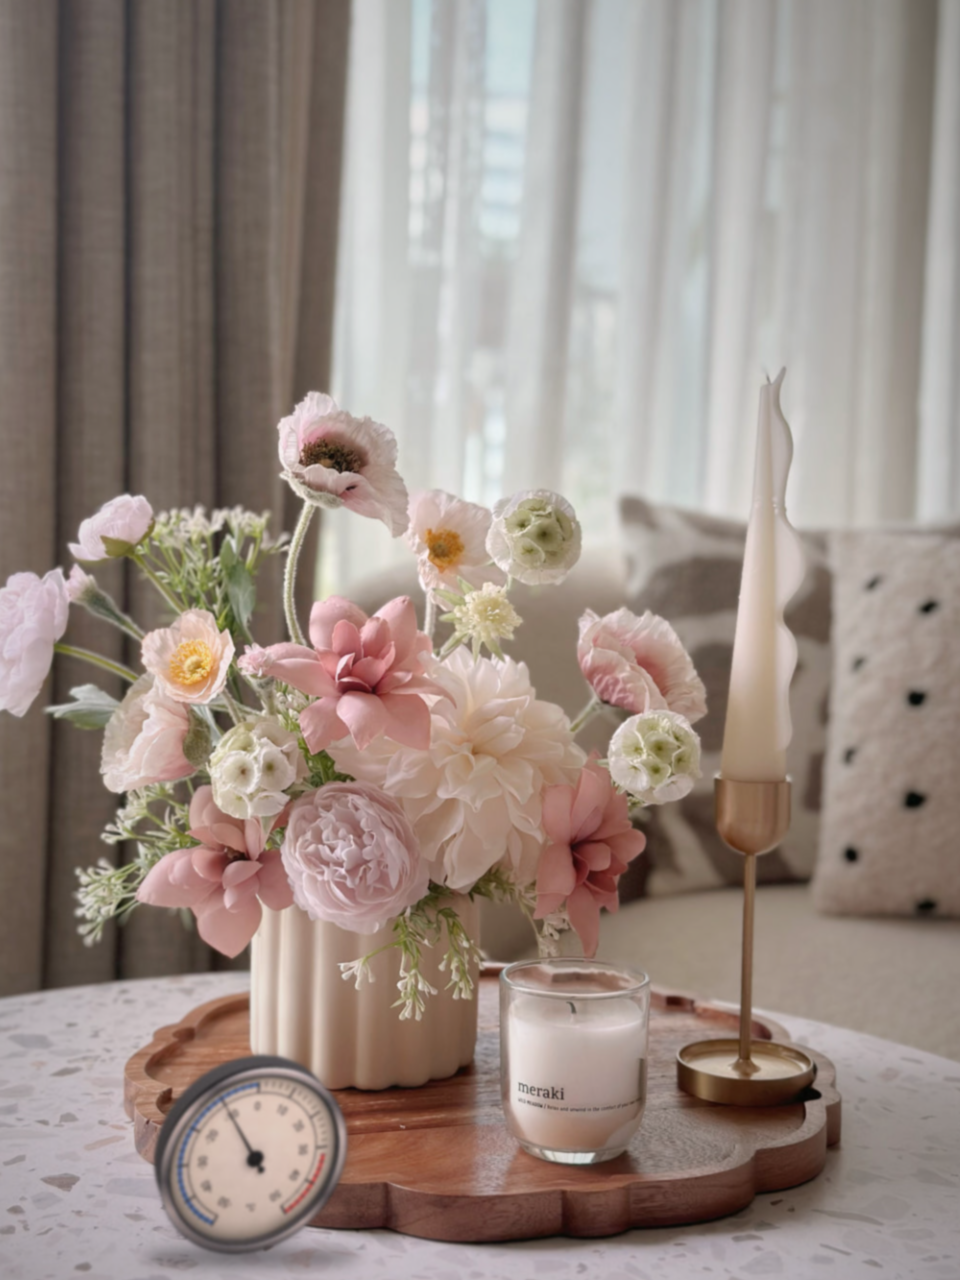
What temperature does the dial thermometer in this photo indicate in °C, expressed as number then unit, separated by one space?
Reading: -10 °C
